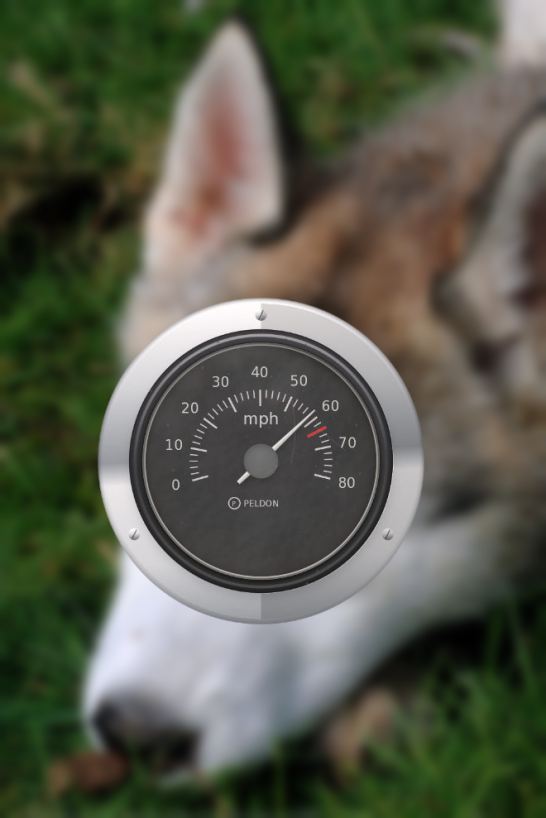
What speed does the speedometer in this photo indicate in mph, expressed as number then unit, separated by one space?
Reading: 58 mph
